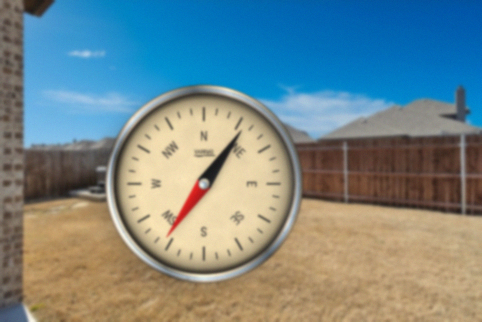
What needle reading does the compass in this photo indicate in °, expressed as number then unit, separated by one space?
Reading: 215 °
